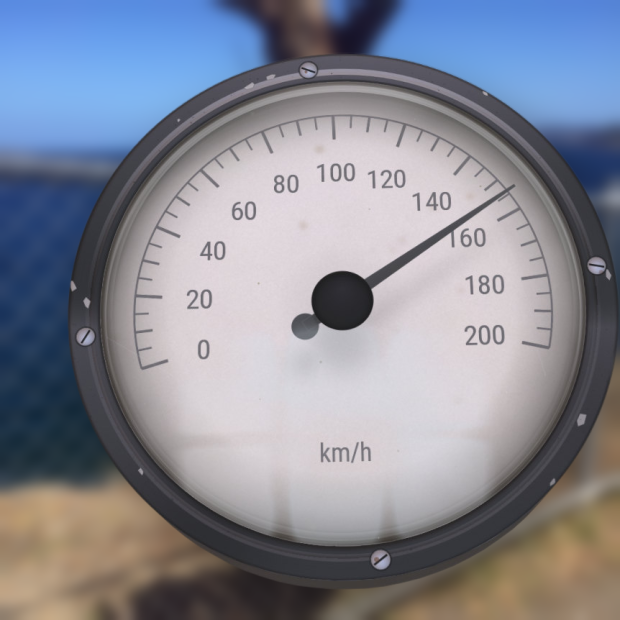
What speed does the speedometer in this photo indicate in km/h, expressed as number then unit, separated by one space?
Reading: 155 km/h
